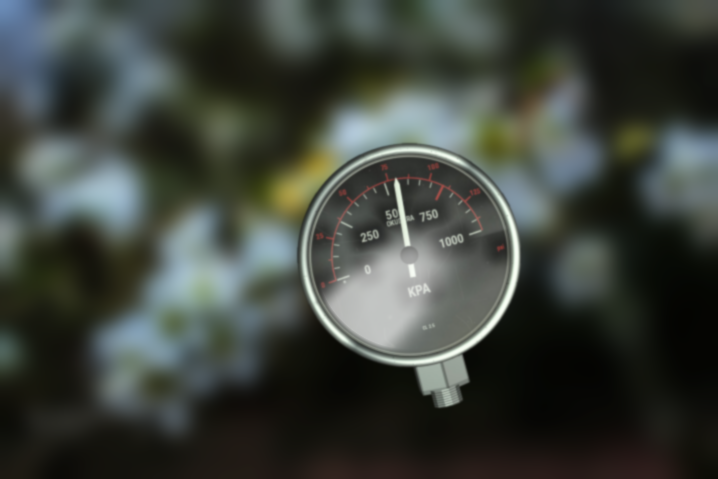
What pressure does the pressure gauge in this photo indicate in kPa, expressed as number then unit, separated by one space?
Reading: 550 kPa
